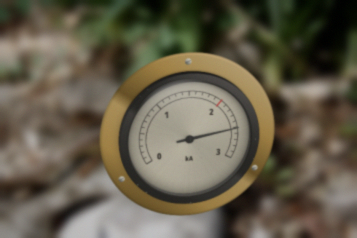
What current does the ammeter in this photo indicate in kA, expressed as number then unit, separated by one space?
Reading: 2.5 kA
